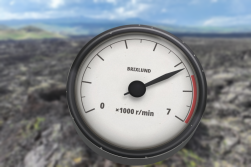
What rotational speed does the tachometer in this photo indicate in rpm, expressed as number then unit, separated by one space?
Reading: 5250 rpm
